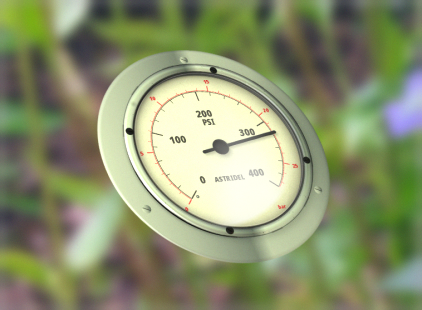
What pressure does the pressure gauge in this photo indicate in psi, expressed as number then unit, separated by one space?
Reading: 320 psi
